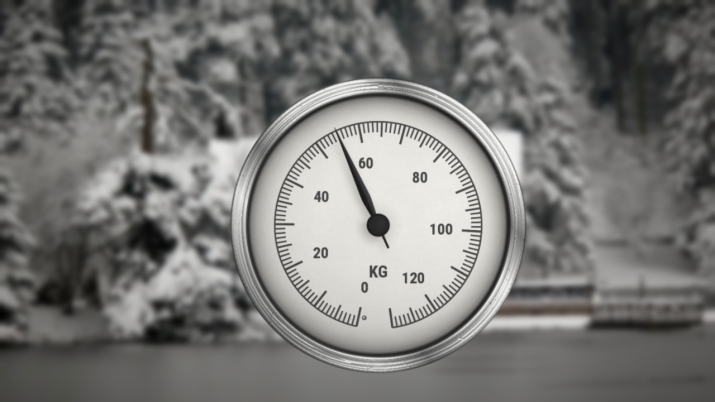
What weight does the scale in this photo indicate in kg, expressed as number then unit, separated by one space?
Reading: 55 kg
